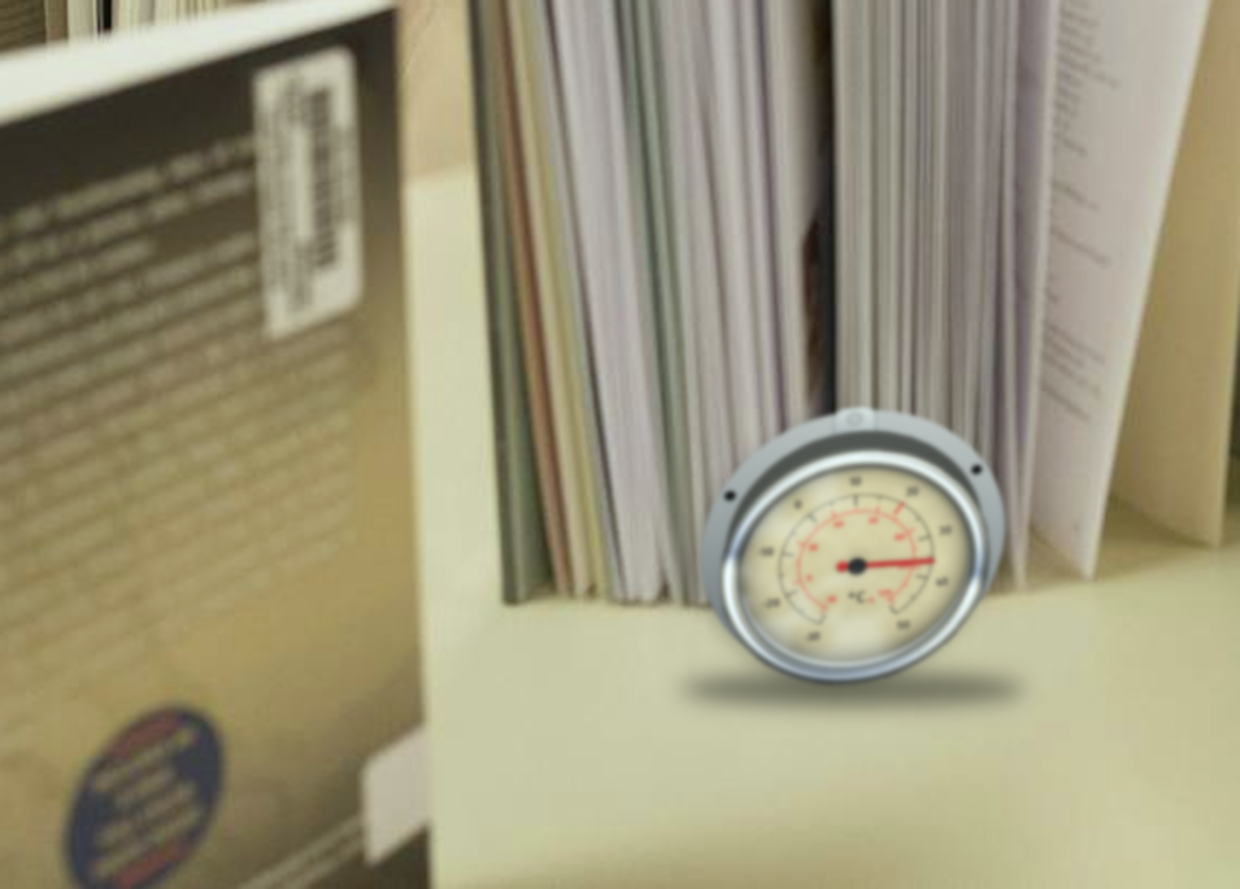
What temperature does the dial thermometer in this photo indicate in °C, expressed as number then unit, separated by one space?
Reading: 35 °C
